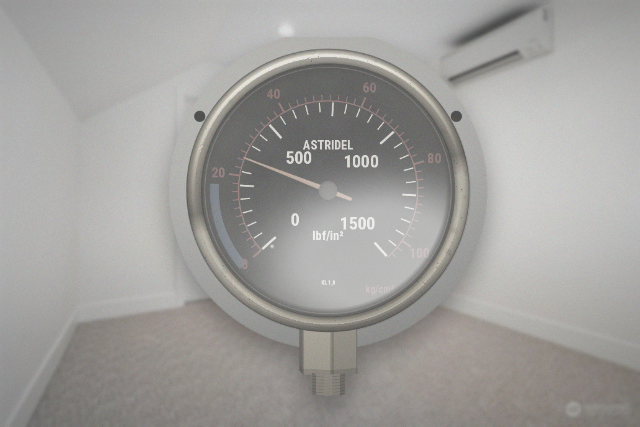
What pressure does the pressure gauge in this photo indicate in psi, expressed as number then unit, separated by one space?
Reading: 350 psi
